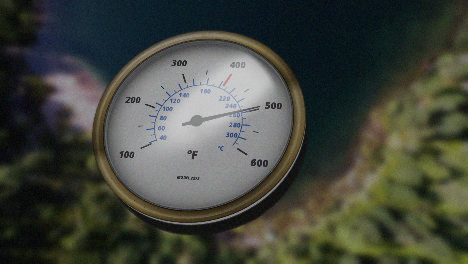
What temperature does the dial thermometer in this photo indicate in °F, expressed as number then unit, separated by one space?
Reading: 500 °F
